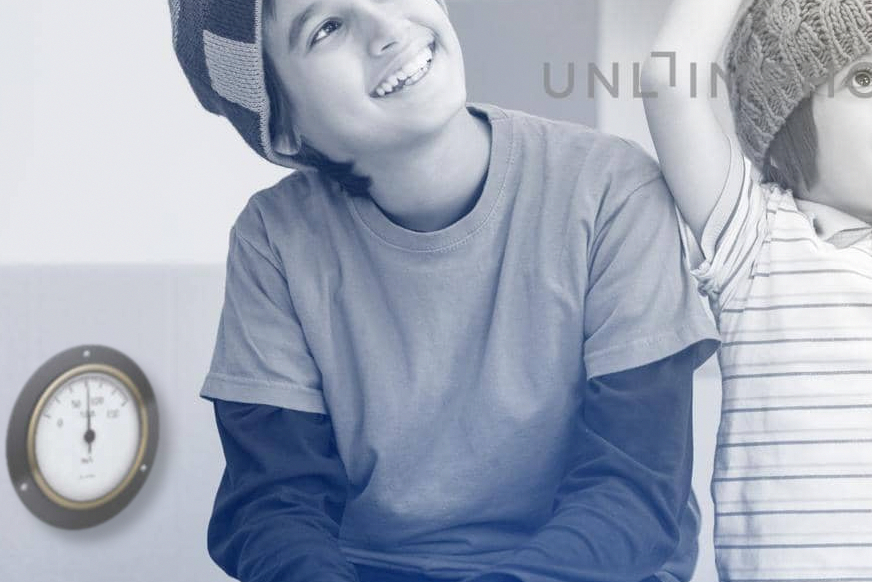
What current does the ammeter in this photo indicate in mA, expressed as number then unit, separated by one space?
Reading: 75 mA
